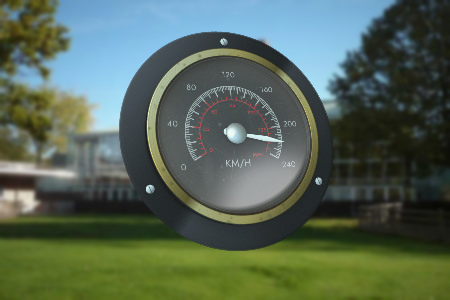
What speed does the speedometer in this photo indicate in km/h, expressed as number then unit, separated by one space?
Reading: 220 km/h
